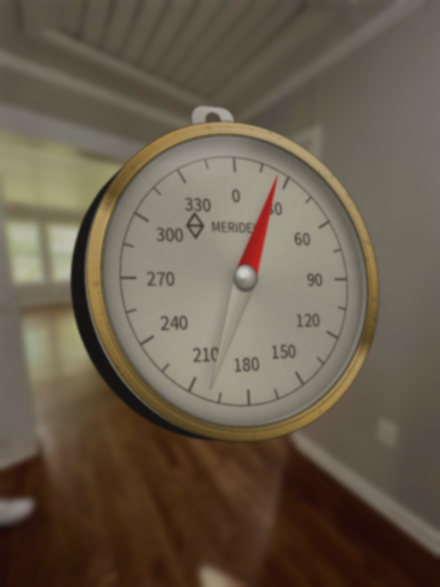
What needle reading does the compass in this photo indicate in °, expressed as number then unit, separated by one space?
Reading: 22.5 °
